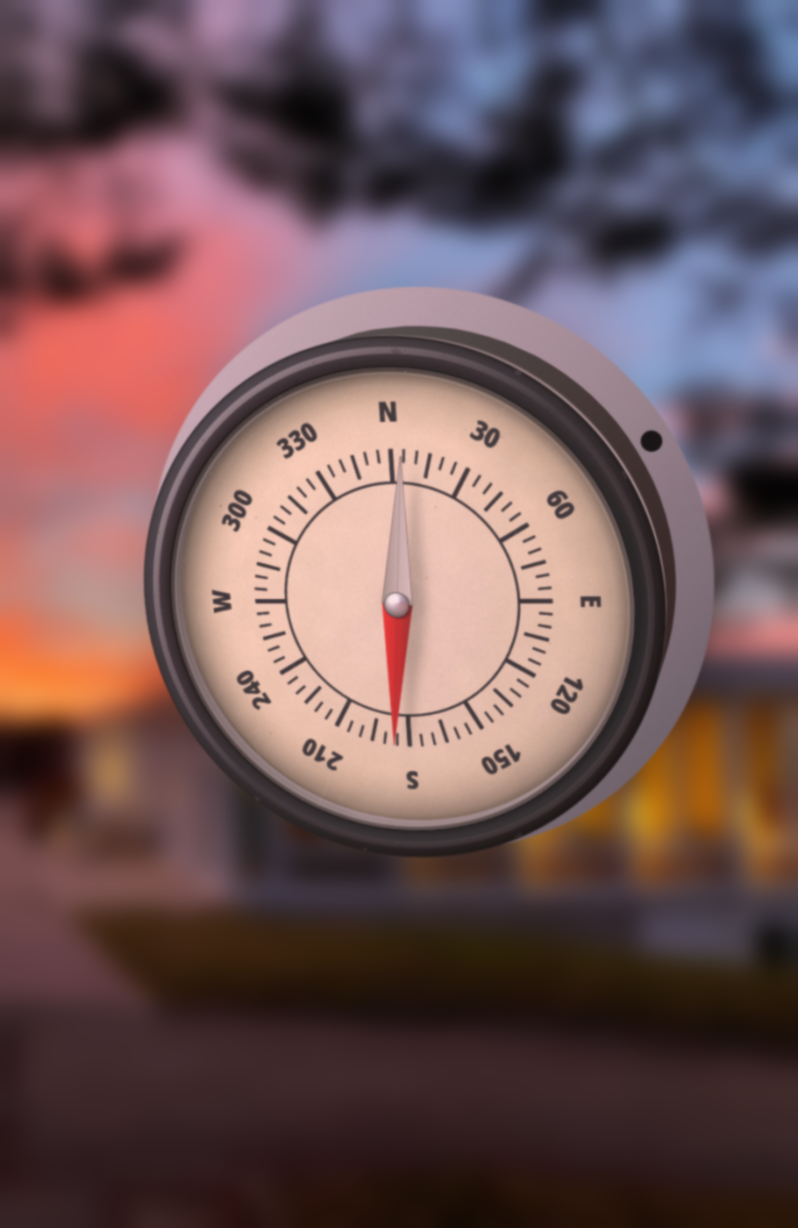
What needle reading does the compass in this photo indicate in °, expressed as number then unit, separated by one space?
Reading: 185 °
